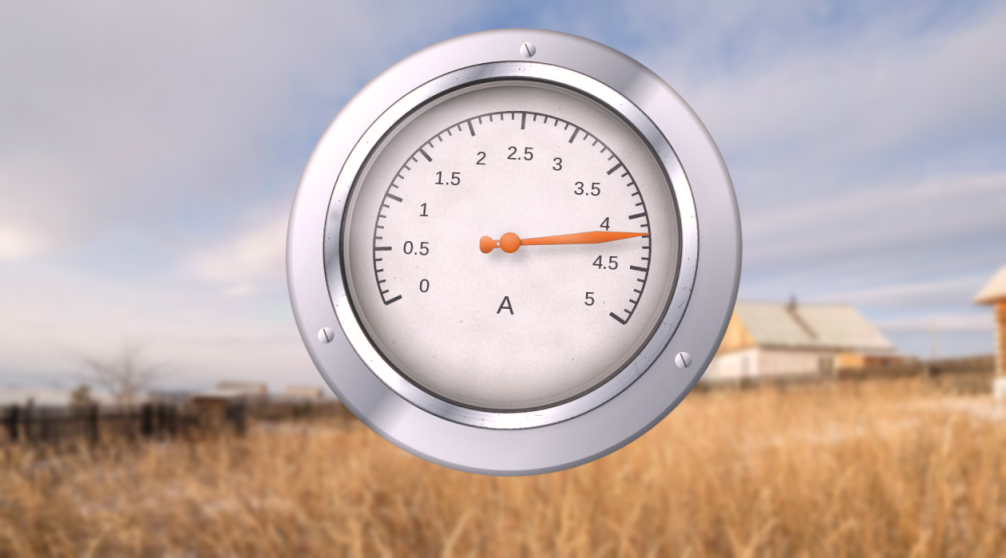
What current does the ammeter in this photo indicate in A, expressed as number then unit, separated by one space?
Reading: 4.2 A
